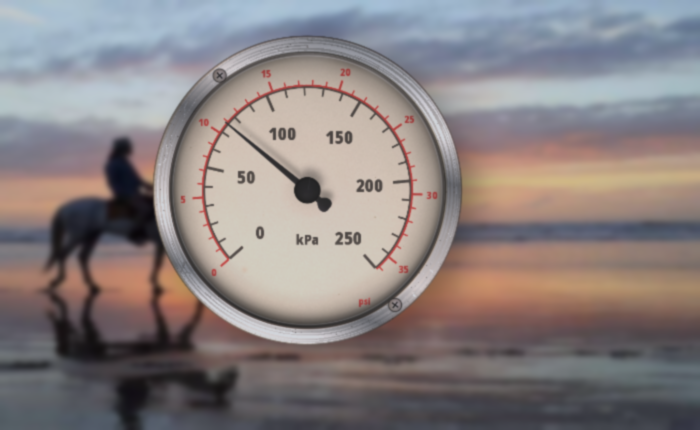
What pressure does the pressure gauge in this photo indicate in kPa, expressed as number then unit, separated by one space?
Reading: 75 kPa
